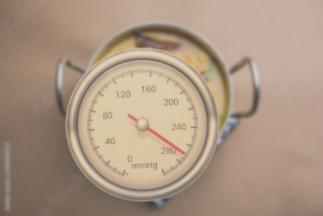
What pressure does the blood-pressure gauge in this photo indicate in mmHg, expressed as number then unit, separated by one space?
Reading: 270 mmHg
